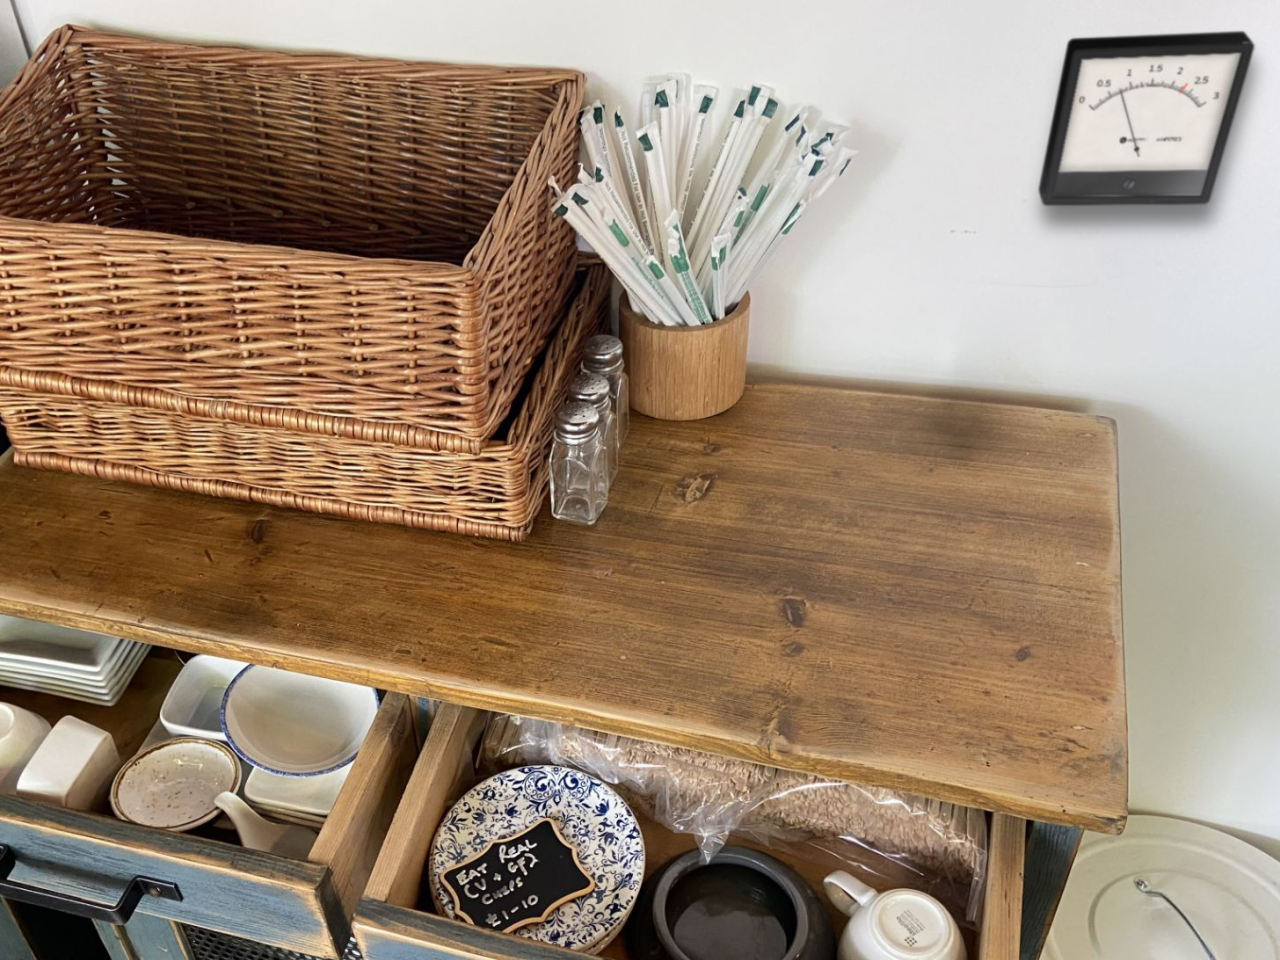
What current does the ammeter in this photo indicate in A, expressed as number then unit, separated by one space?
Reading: 0.75 A
